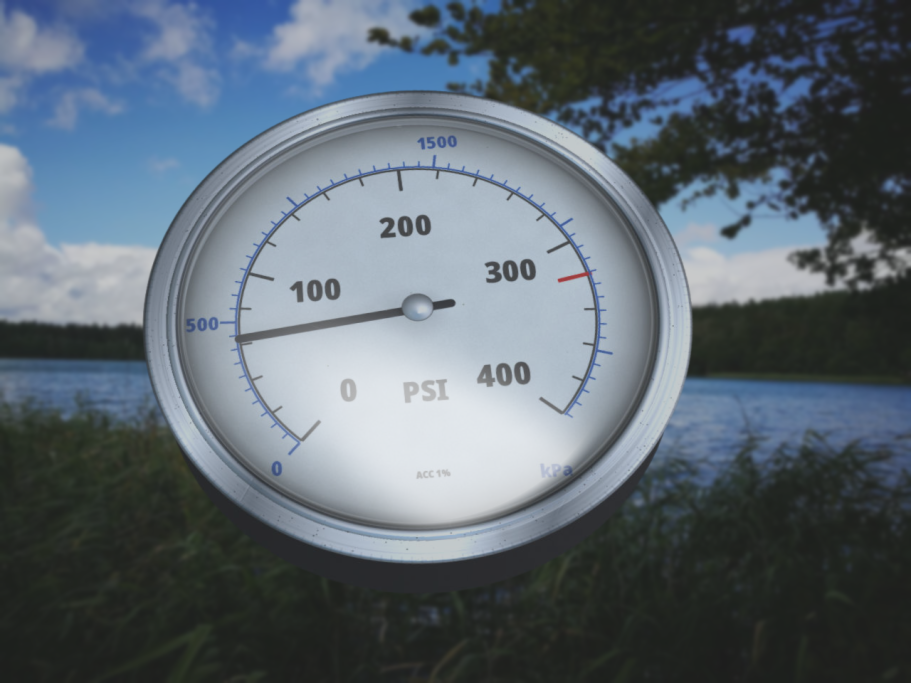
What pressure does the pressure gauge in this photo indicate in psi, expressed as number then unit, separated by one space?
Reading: 60 psi
